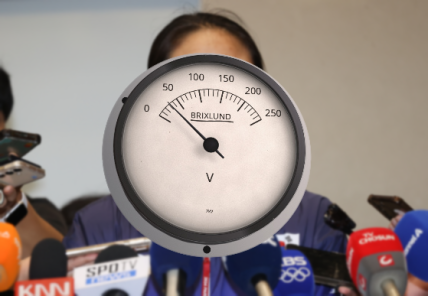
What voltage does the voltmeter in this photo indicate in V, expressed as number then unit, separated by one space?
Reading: 30 V
